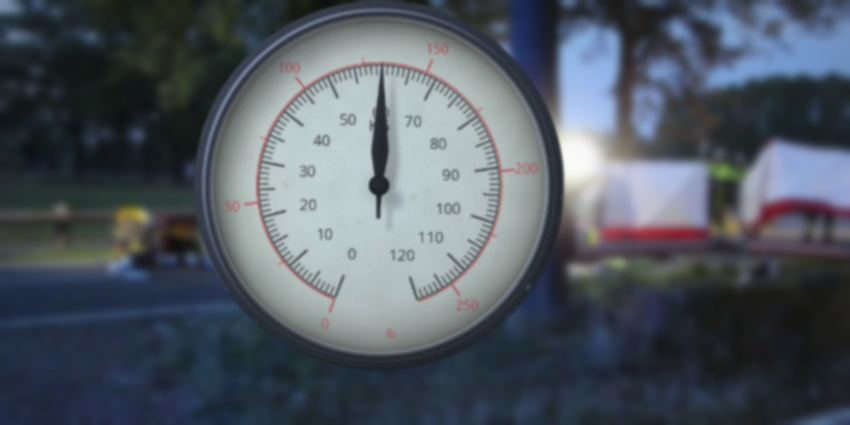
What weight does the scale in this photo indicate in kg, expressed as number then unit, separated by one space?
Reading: 60 kg
